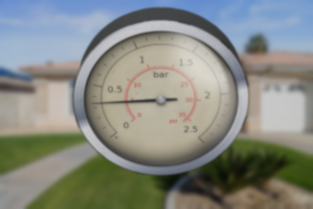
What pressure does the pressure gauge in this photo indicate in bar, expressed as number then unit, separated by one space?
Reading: 0.35 bar
